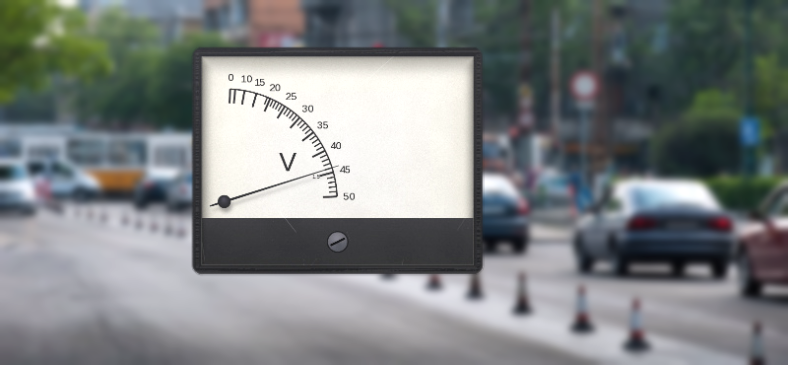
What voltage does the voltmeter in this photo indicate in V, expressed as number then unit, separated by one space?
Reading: 44 V
